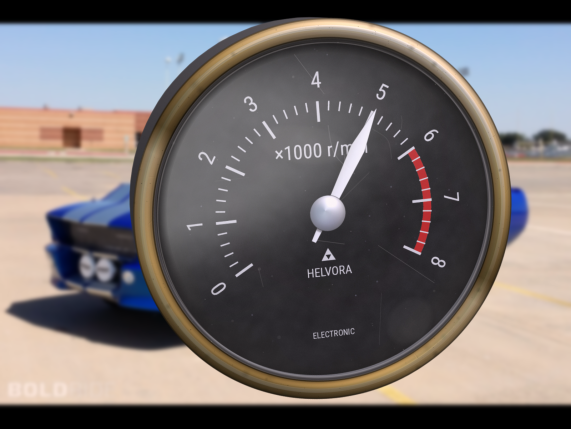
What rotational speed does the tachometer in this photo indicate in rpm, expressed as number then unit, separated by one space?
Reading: 5000 rpm
